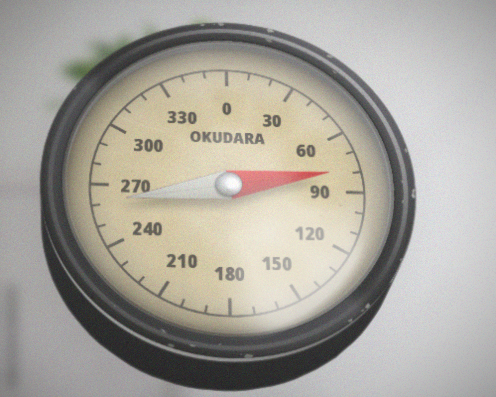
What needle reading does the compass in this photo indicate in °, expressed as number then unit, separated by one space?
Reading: 80 °
